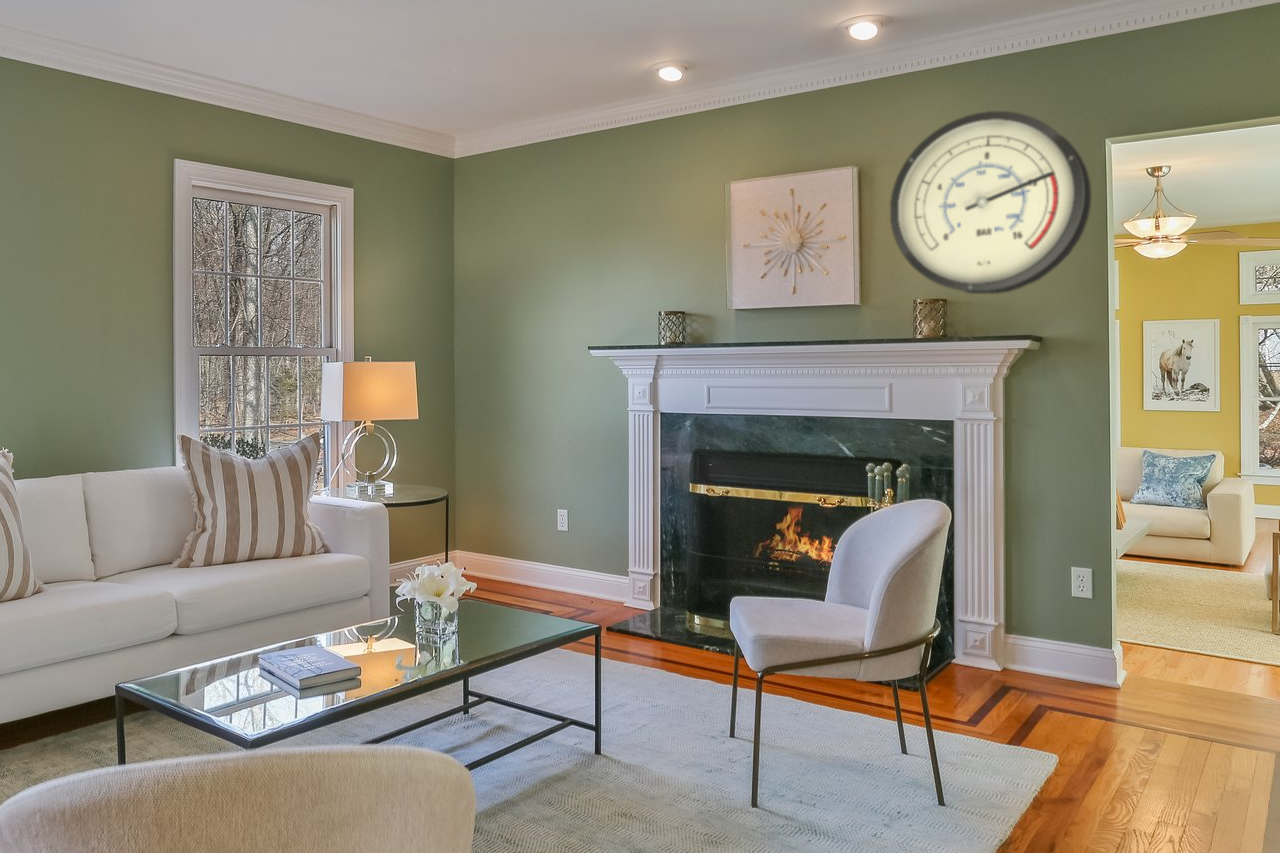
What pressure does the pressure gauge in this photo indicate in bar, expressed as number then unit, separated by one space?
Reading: 12 bar
